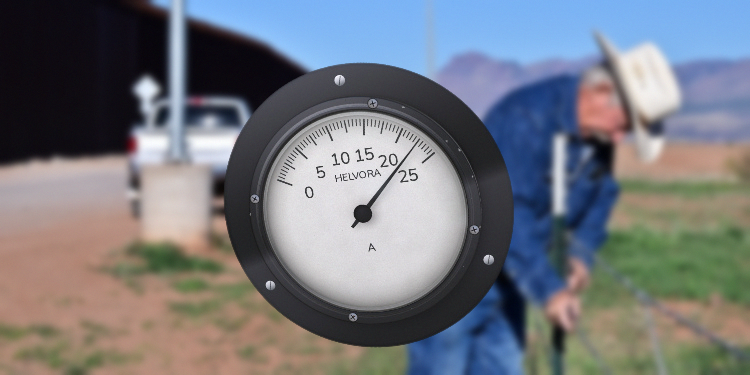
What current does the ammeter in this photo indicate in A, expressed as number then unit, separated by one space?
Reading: 22.5 A
